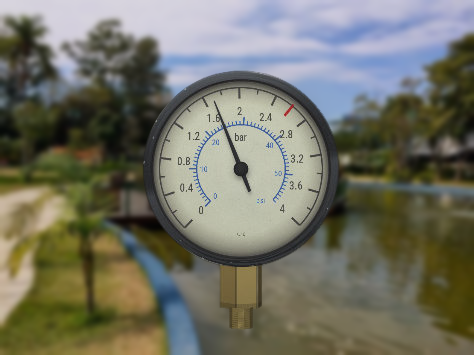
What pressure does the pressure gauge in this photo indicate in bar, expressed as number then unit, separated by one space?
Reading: 1.7 bar
